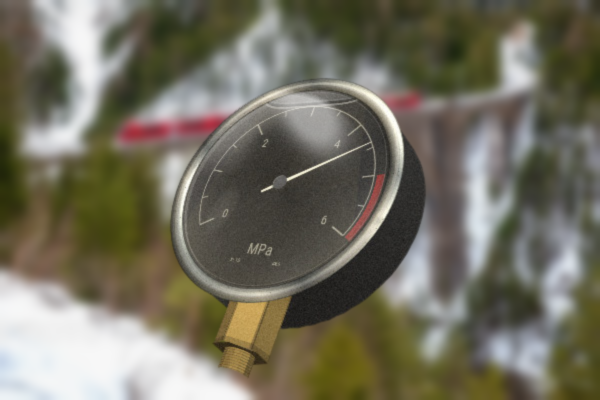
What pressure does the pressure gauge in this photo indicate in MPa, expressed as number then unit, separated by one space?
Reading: 4.5 MPa
